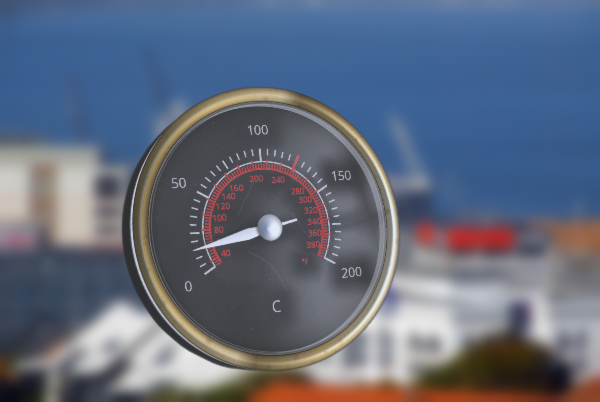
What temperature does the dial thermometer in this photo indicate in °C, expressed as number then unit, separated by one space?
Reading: 15 °C
